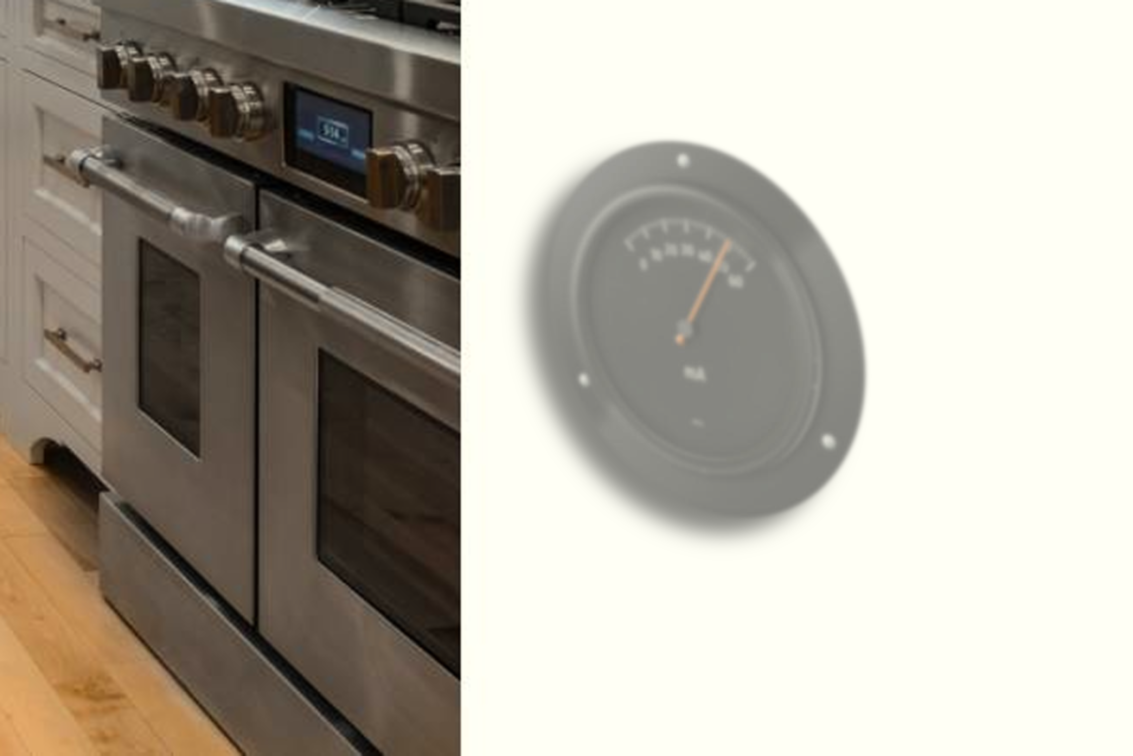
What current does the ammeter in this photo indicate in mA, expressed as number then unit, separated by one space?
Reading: 50 mA
